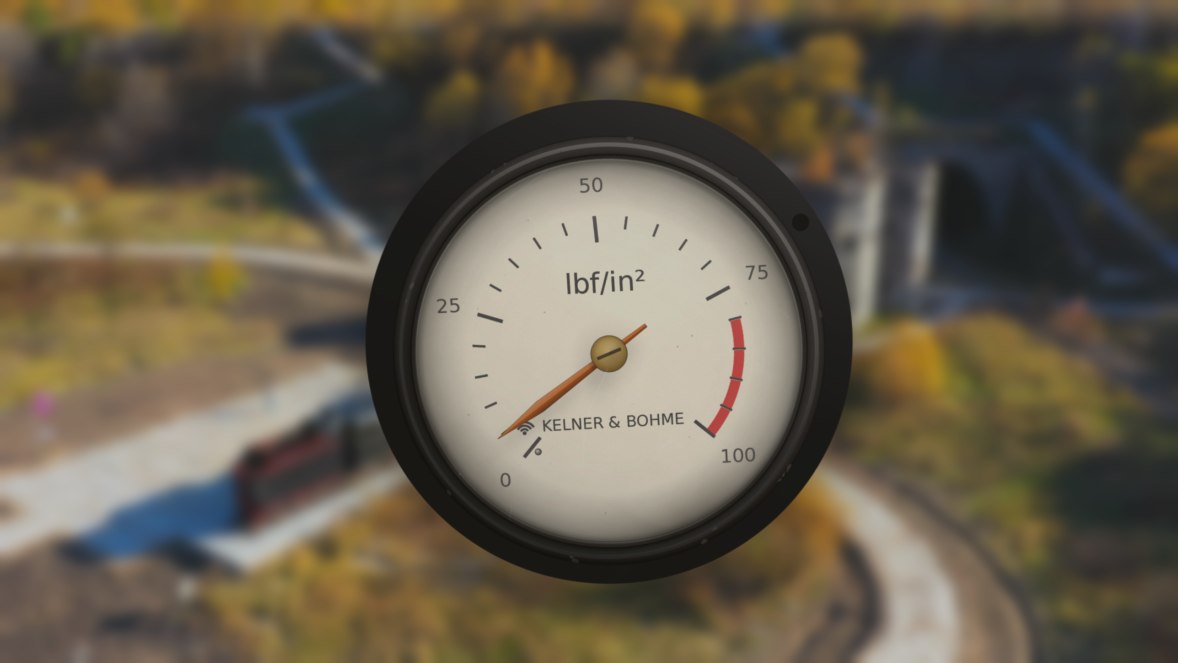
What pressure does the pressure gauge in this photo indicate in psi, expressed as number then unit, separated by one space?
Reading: 5 psi
